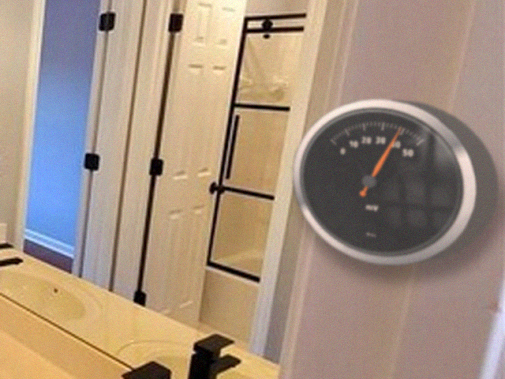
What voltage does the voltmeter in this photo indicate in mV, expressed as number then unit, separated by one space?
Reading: 40 mV
